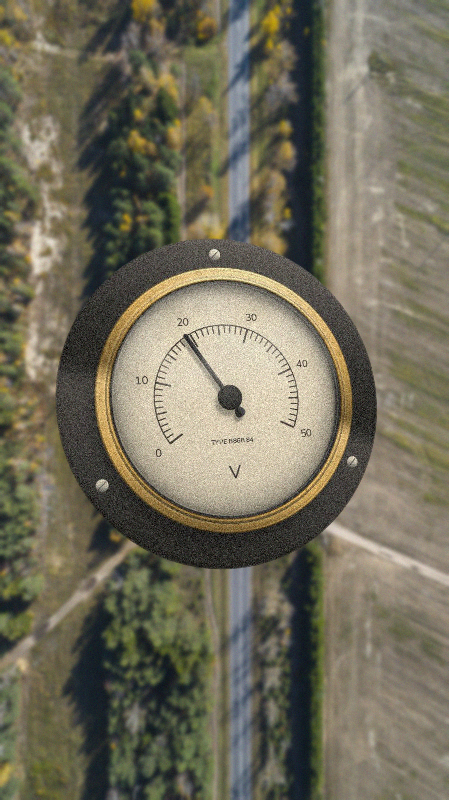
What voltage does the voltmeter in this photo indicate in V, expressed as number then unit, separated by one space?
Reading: 19 V
